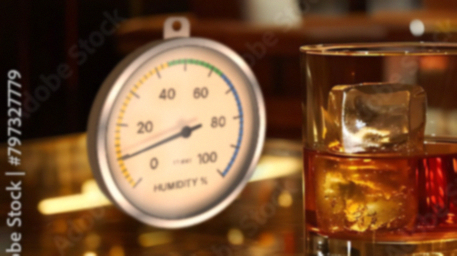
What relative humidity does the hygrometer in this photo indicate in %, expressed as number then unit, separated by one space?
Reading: 10 %
